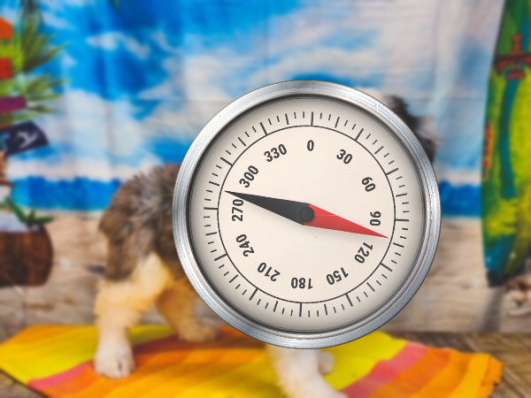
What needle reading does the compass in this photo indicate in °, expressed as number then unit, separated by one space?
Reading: 102.5 °
